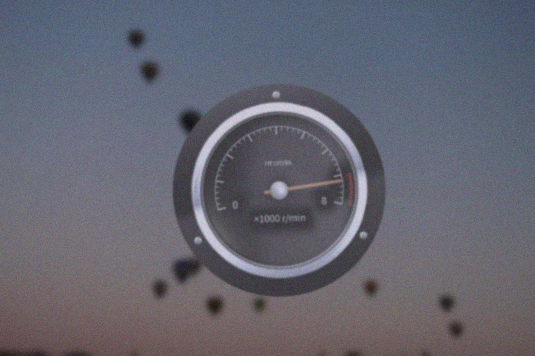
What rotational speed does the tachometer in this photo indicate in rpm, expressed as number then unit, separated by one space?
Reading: 7200 rpm
